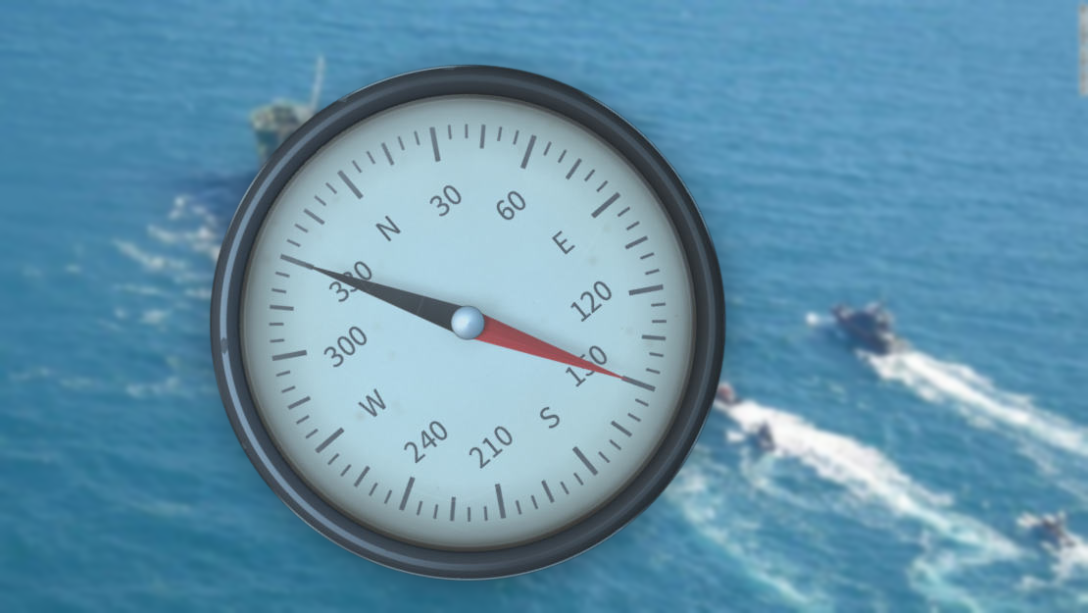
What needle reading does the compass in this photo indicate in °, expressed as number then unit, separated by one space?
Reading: 150 °
